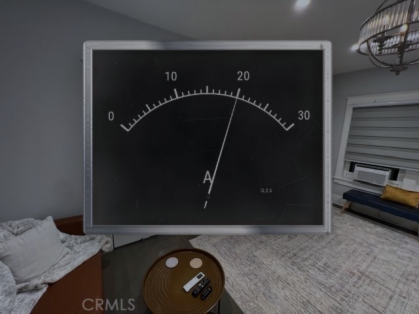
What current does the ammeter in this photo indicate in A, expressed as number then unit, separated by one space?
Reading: 20 A
